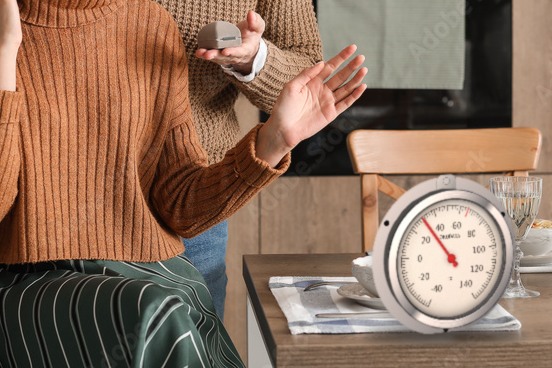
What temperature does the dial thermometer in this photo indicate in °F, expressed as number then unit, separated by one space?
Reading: 30 °F
